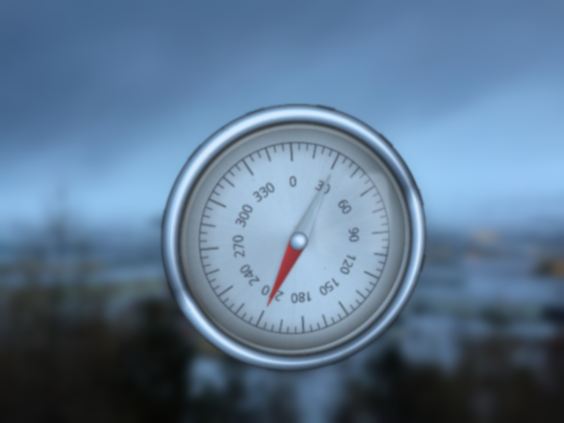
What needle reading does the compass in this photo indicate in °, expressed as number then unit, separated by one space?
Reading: 210 °
